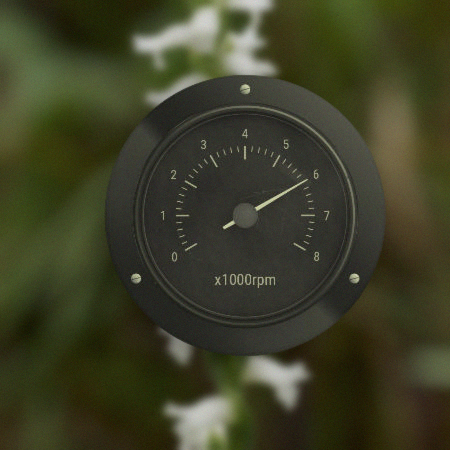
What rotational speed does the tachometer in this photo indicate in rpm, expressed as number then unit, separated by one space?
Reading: 6000 rpm
